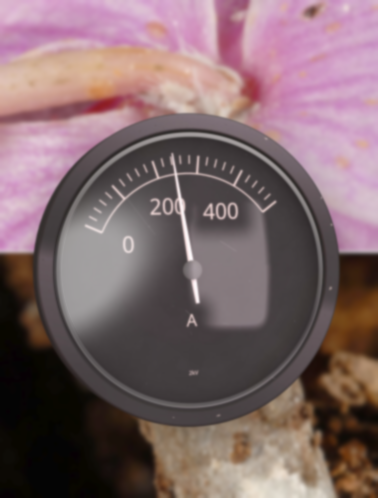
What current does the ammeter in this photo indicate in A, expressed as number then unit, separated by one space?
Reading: 240 A
